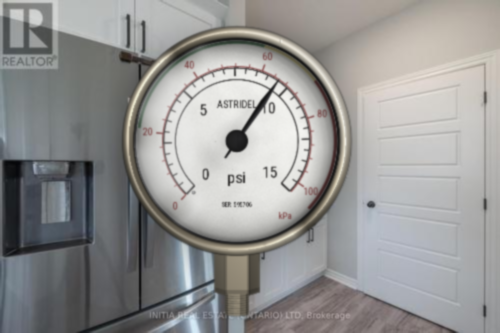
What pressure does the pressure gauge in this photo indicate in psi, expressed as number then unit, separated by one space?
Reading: 9.5 psi
